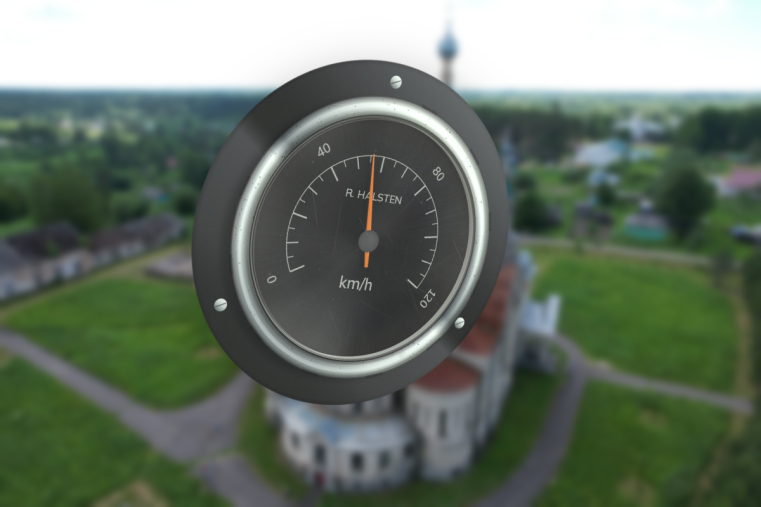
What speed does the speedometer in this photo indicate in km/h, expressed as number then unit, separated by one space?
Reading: 55 km/h
